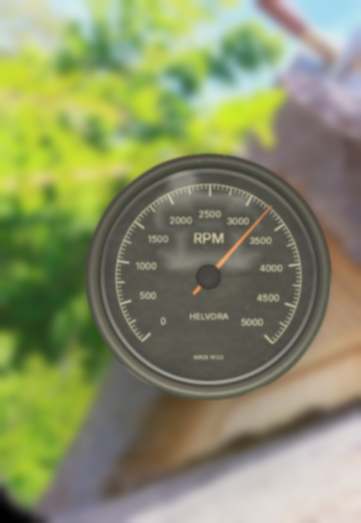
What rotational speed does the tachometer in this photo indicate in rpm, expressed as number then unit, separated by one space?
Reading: 3250 rpm
